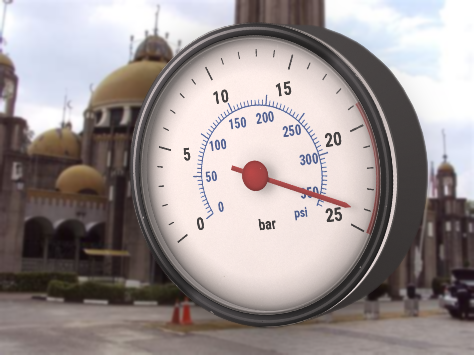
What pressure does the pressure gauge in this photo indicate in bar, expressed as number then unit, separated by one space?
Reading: 24 bar
